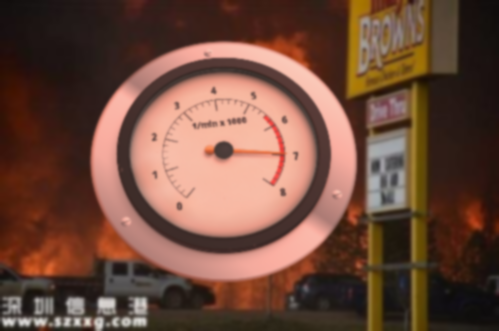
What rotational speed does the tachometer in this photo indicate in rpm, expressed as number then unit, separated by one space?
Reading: 7000 rpm
